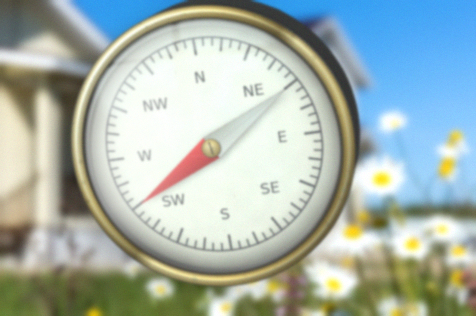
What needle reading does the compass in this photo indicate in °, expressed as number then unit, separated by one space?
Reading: 240 °
